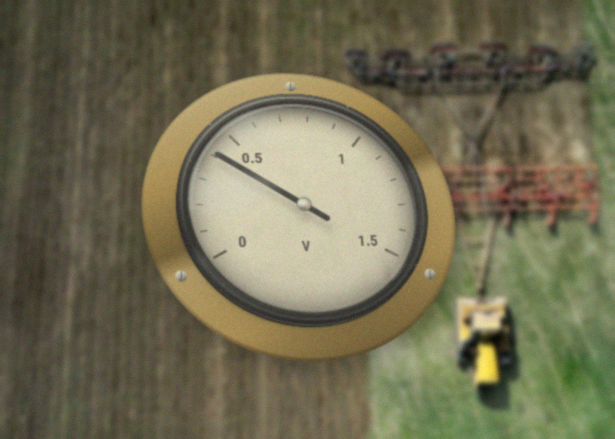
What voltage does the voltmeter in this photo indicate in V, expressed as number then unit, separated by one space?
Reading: 0.4 V
